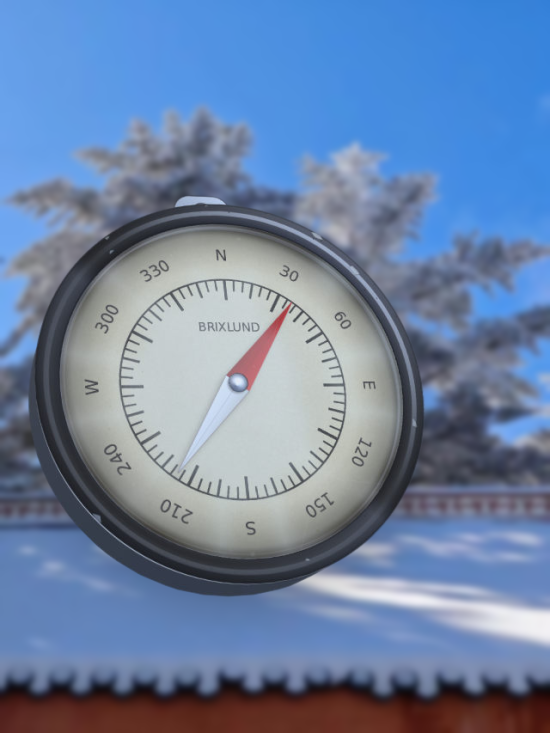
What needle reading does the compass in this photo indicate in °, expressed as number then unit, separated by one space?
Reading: 37.5 °
